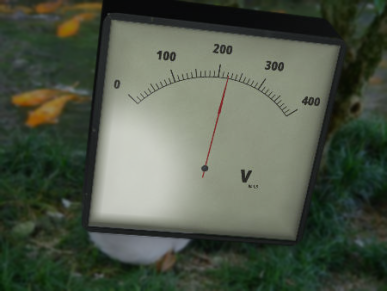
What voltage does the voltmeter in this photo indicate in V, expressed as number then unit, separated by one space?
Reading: 220 V
